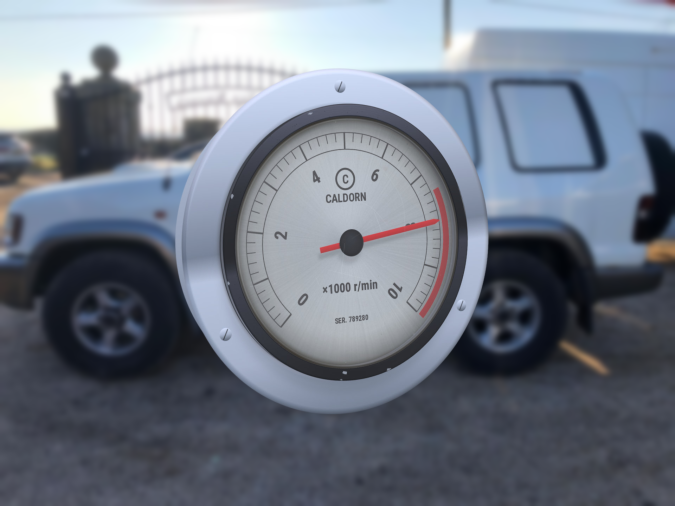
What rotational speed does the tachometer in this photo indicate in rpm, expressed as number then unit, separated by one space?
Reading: 8000 rpm
